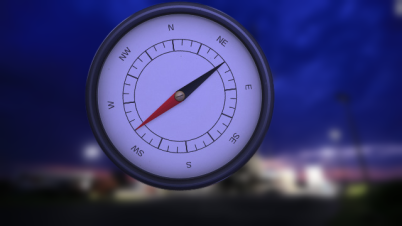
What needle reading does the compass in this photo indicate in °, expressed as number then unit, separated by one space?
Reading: 240 °
